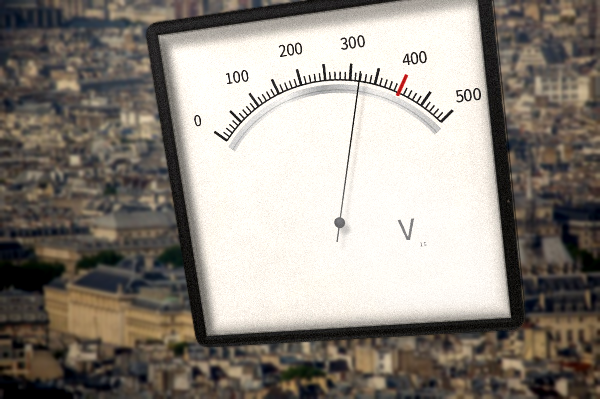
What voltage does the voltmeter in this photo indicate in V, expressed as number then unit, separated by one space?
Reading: 320 V
